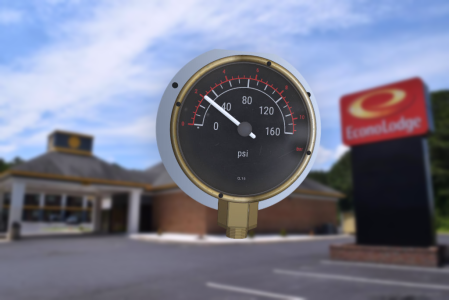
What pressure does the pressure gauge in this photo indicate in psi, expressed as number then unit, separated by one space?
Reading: 30 psi
